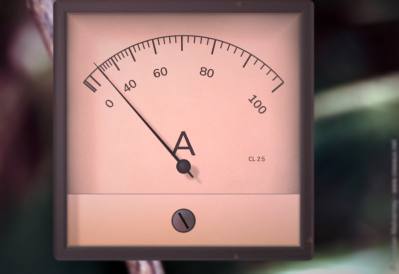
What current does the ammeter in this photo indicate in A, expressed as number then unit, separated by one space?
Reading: 30 A
